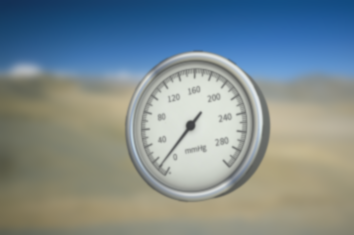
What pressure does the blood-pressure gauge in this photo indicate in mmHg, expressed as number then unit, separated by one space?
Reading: 10 mmHg
